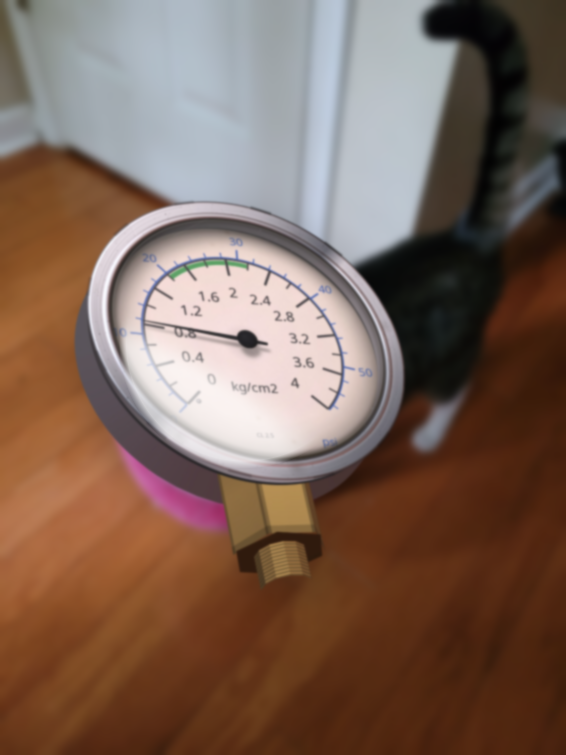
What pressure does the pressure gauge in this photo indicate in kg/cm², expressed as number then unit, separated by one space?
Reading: 0.8 kg/cm²
